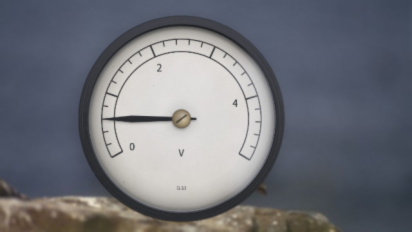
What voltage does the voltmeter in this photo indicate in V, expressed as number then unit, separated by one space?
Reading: 0.6 V
